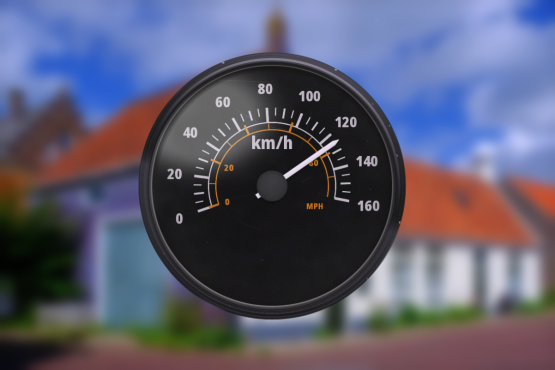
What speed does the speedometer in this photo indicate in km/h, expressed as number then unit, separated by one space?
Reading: 125 km/h
